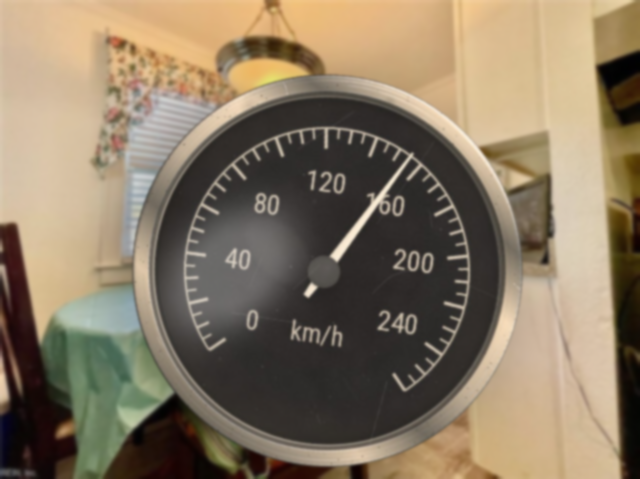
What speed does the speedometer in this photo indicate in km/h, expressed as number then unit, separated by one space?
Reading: 155 km/h
